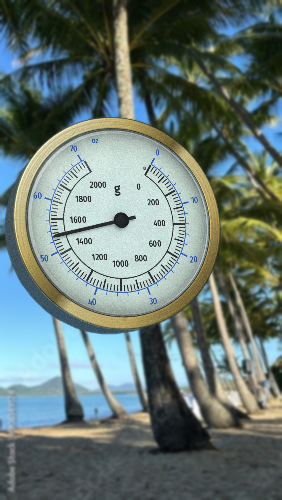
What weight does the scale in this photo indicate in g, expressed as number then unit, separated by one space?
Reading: 1500 g
